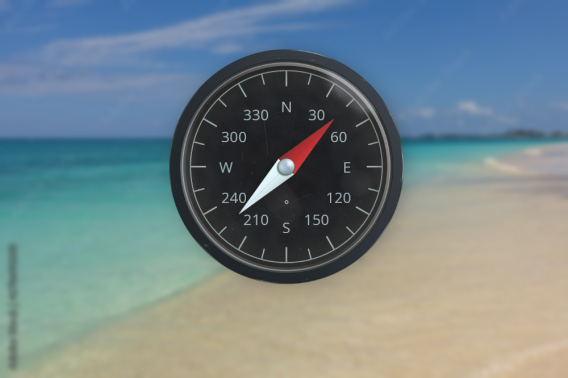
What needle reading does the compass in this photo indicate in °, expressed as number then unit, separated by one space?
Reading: 45 °
